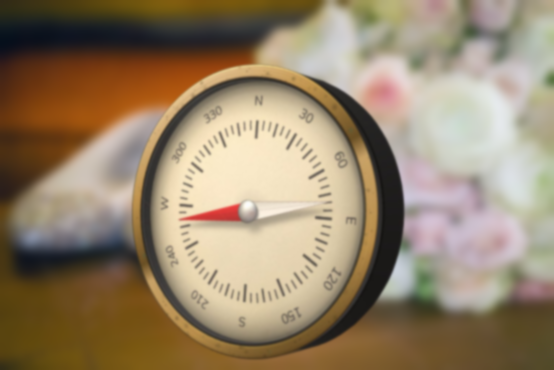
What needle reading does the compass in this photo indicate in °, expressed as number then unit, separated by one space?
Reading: 260 °
